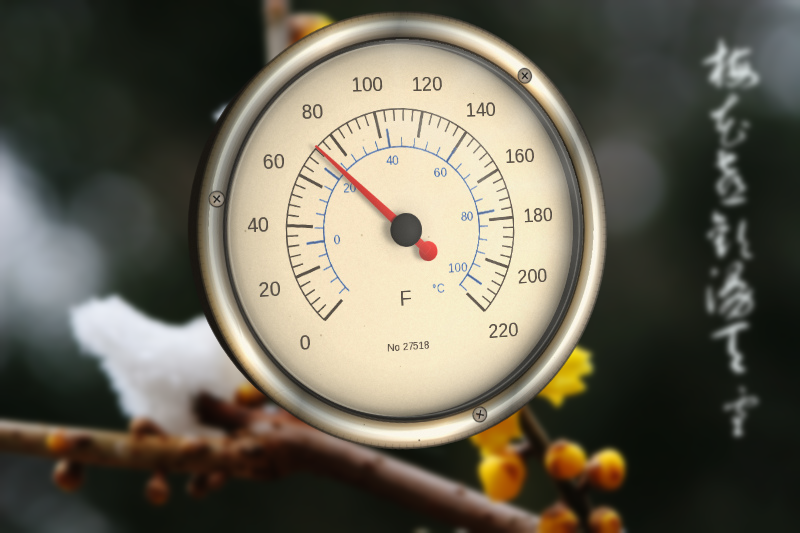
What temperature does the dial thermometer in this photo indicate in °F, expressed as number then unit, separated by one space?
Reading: 72 °F
